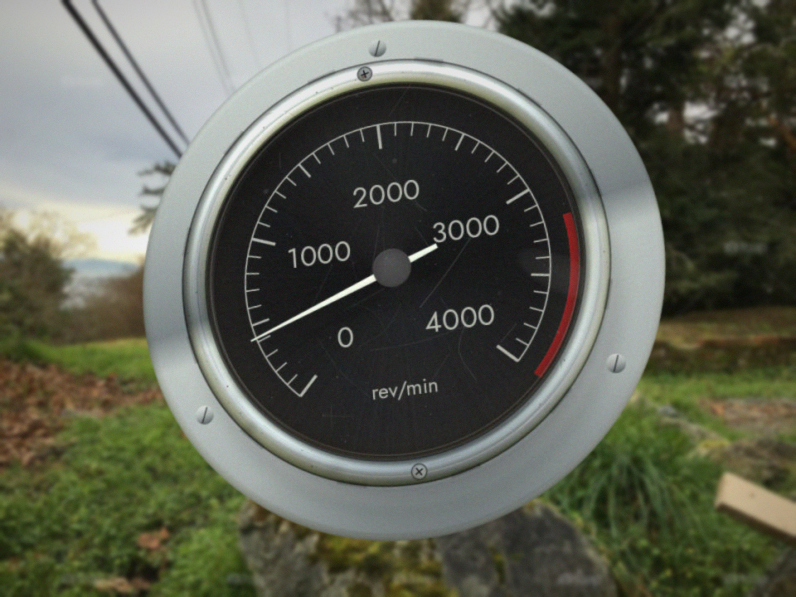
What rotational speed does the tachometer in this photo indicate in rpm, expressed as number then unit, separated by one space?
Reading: 400 rpm
